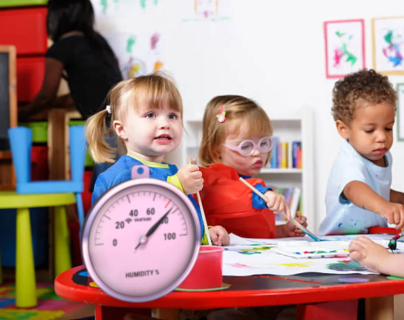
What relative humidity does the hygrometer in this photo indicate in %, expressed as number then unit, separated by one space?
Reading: 76 %
